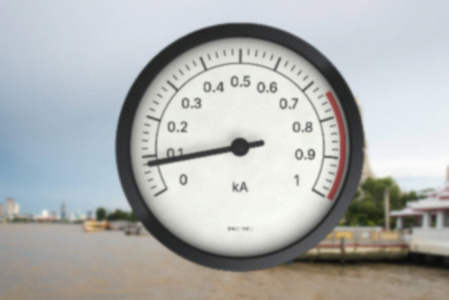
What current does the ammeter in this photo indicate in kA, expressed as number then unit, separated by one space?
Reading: 0.08 kA
